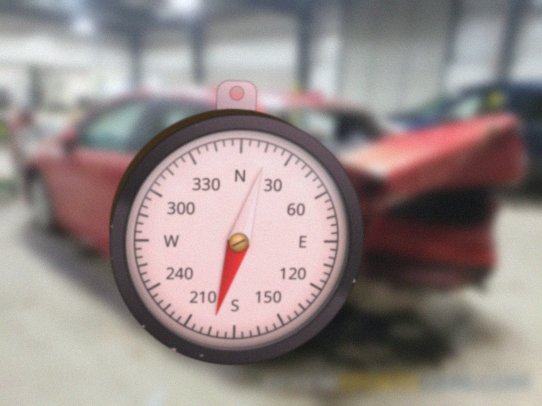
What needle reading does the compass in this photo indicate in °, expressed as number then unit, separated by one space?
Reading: 195 °
